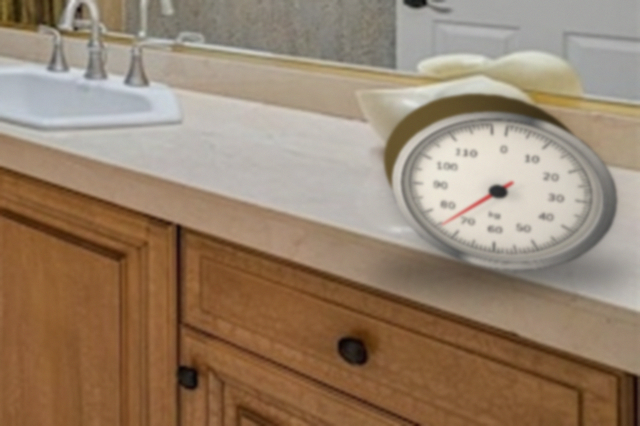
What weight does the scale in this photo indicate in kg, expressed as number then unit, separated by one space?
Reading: 75 kg
